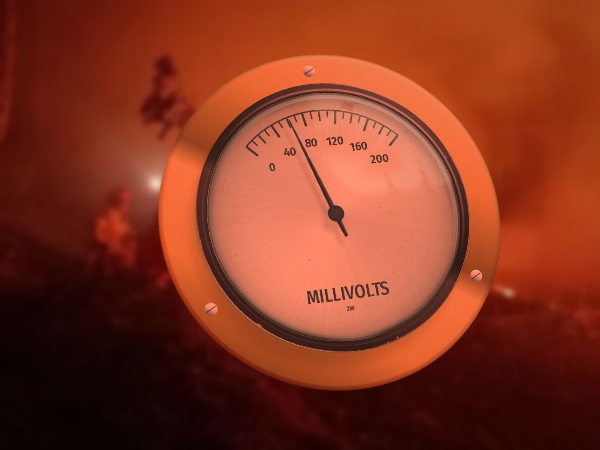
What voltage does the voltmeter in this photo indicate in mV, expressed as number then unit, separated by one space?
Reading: 60 mV
